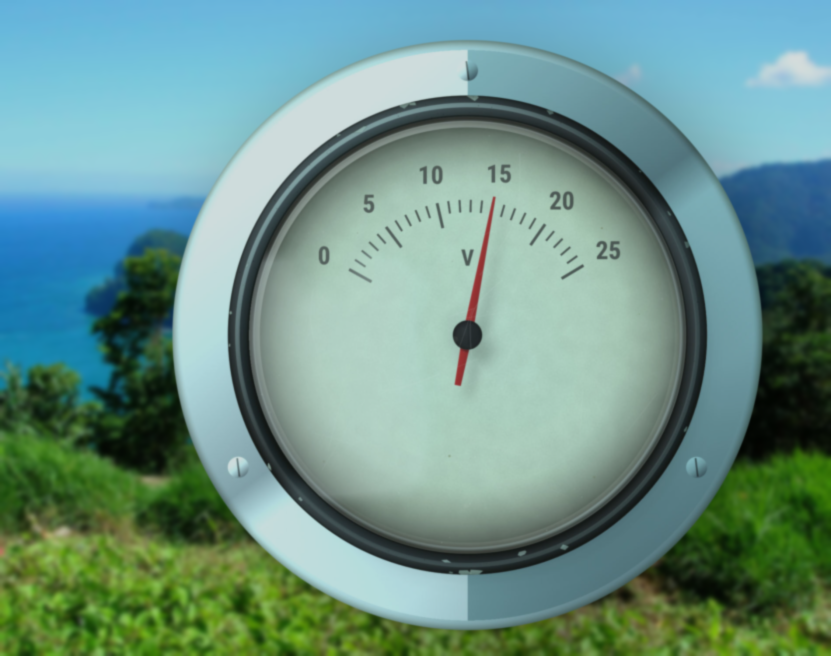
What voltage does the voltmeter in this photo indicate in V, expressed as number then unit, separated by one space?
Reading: 15 V
